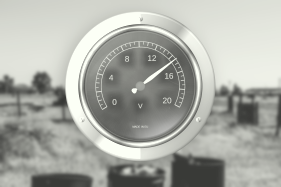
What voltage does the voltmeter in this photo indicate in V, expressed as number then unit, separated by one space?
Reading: 14.5 V
